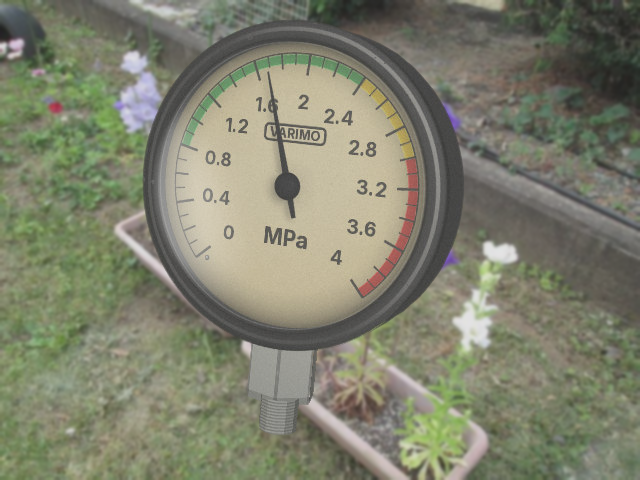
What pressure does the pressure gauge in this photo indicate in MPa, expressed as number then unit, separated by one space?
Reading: 1.7 MPa
